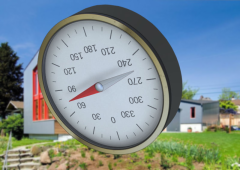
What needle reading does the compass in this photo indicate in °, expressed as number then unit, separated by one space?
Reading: 75 °
